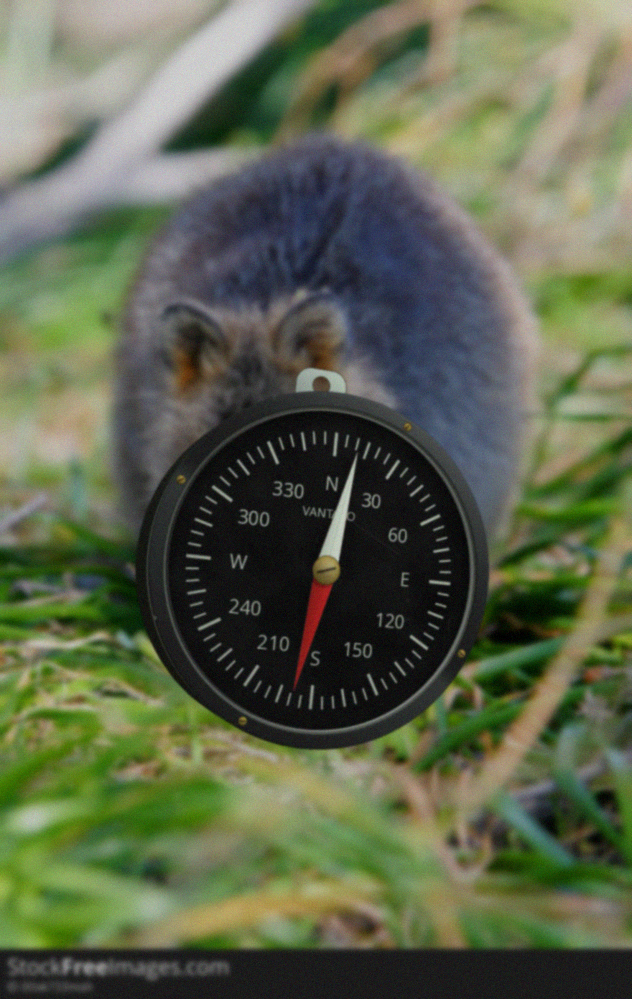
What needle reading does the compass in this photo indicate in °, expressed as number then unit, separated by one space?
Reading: 190 °
